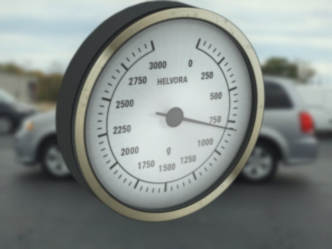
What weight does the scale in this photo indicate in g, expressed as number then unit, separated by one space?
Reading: 800 g
